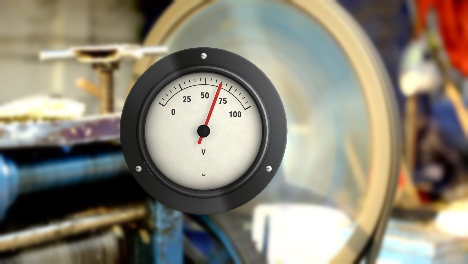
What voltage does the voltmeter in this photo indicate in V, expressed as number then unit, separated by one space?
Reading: 65 V
